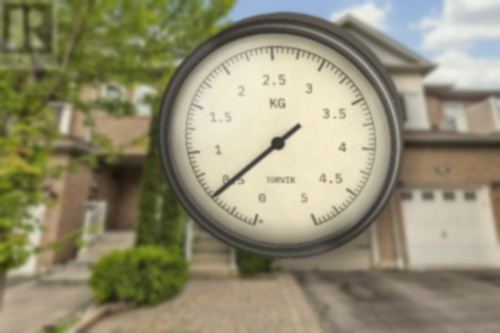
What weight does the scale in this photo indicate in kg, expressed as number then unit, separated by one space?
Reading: 0.5 kg
